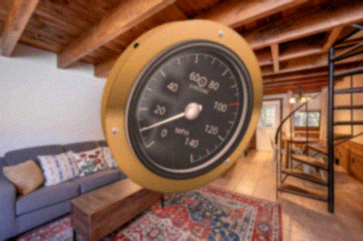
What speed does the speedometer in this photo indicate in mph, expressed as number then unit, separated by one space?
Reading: 10 mph
